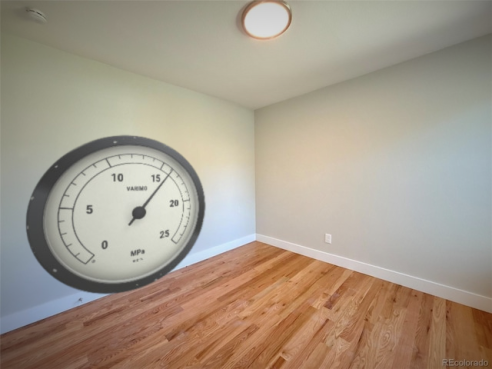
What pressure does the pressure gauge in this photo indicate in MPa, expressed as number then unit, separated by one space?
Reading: 16 MPa
